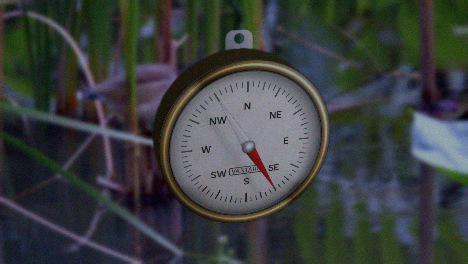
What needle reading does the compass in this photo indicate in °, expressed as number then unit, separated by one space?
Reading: 150 °
